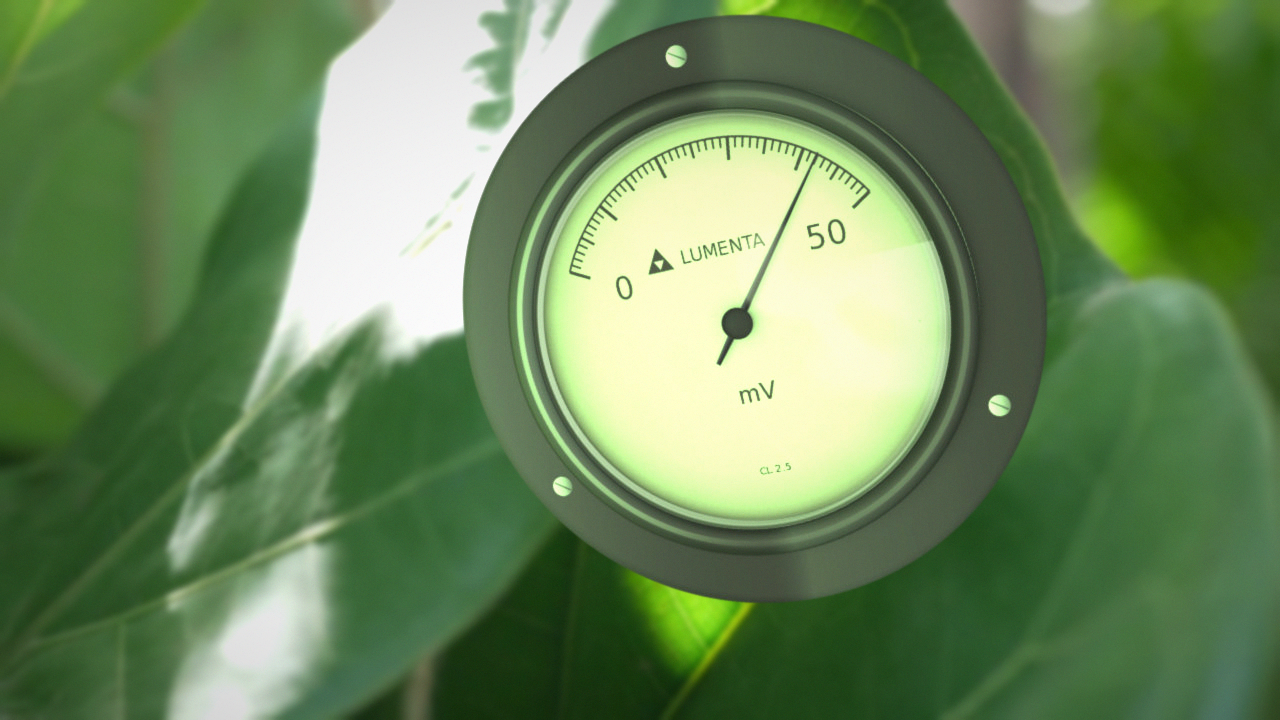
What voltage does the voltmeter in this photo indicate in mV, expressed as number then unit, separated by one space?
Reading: 42 mV
